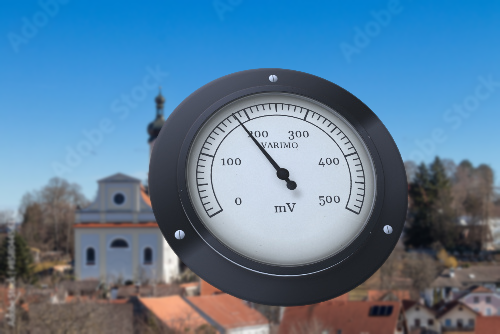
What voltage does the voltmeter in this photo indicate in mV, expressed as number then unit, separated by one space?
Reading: 180 mV
